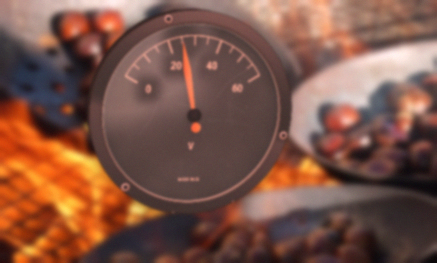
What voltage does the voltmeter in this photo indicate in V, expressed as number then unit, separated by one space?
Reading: 25 V
